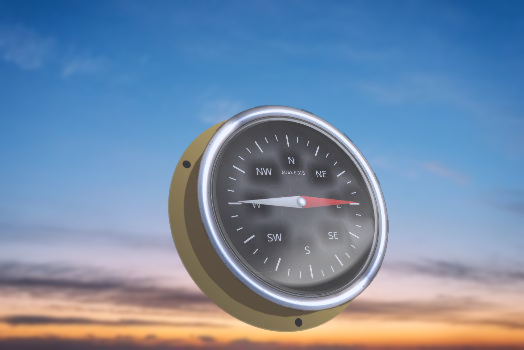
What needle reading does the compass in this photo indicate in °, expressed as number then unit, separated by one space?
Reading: 90 °
